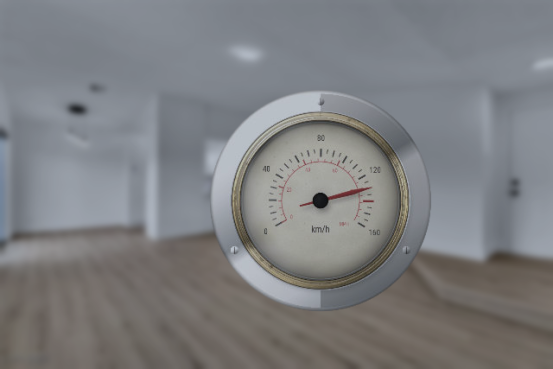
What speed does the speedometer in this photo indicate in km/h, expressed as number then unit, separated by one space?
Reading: 130 km/h
